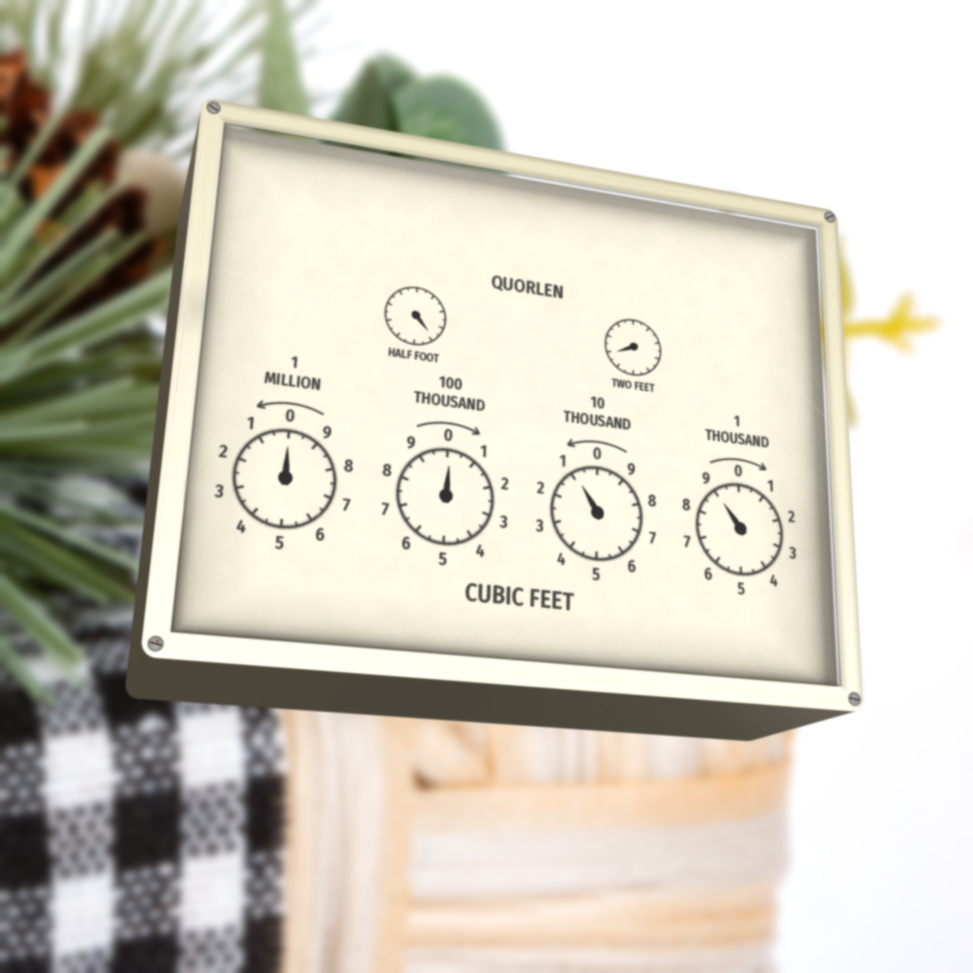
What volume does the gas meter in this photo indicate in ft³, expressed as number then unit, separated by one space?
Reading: 900 ft³
